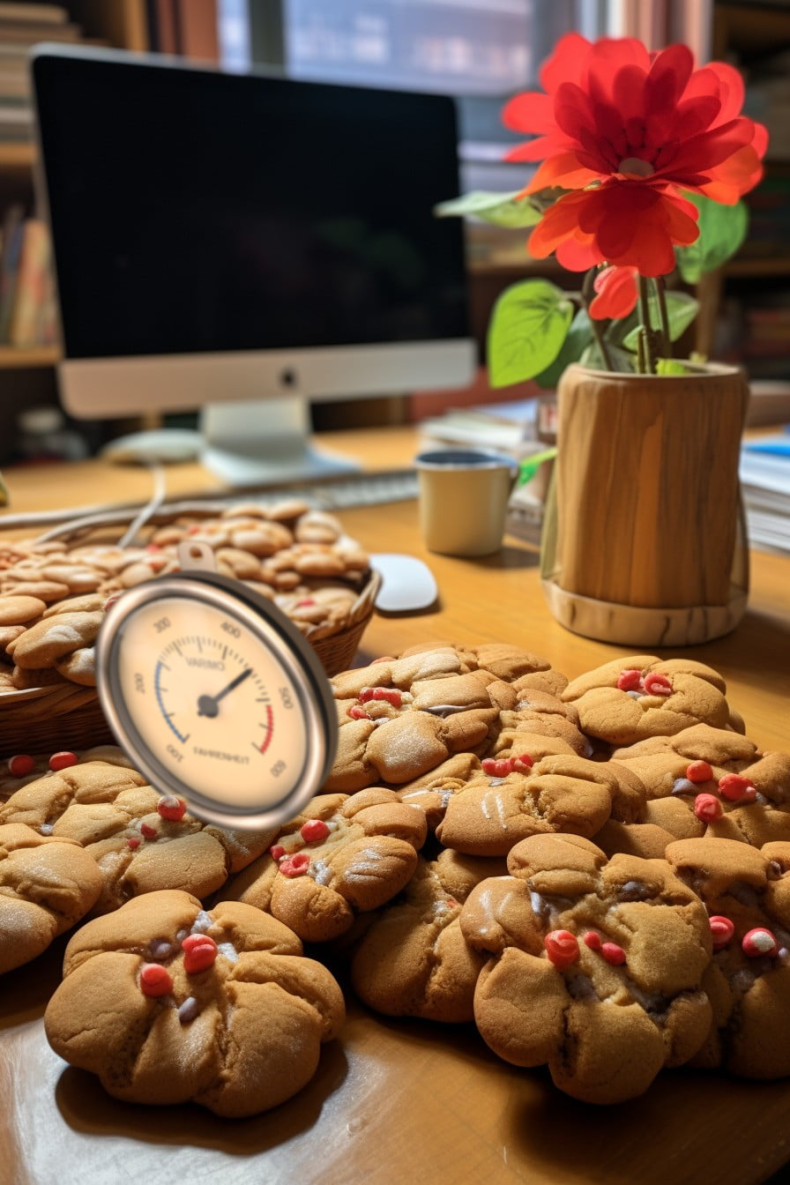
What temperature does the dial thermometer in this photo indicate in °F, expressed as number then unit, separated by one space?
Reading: 450 °F
